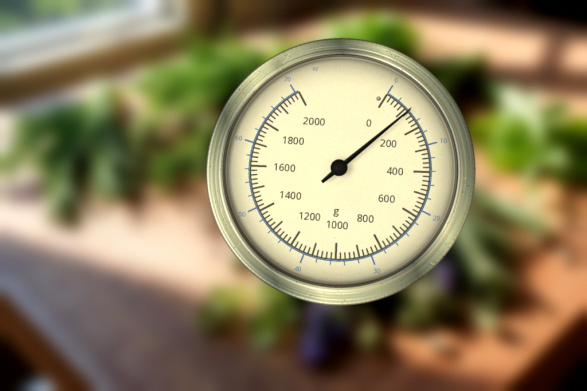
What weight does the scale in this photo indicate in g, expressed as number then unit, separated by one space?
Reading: 120 g
